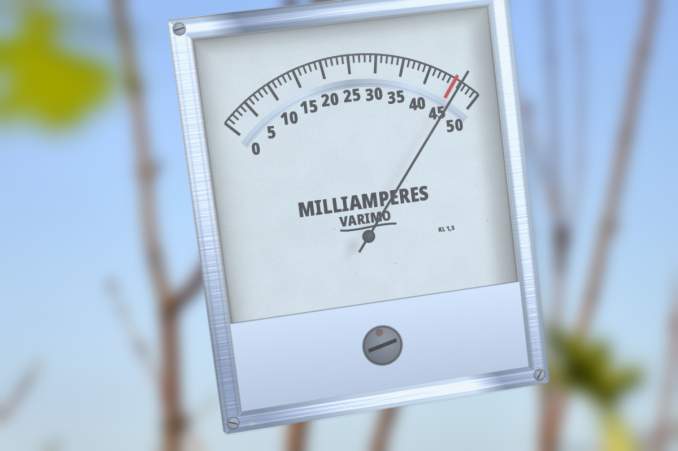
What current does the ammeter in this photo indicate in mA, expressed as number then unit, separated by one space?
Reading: 46 mA
